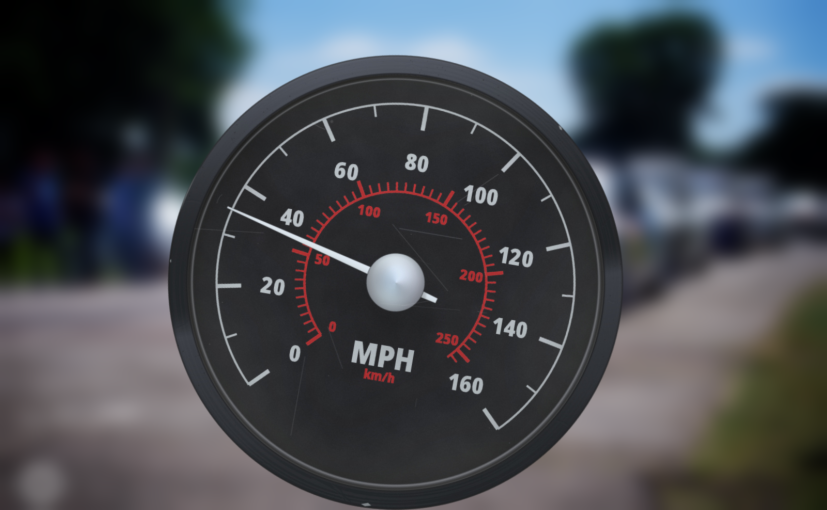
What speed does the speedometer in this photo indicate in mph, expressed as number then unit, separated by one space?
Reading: 35 mph
